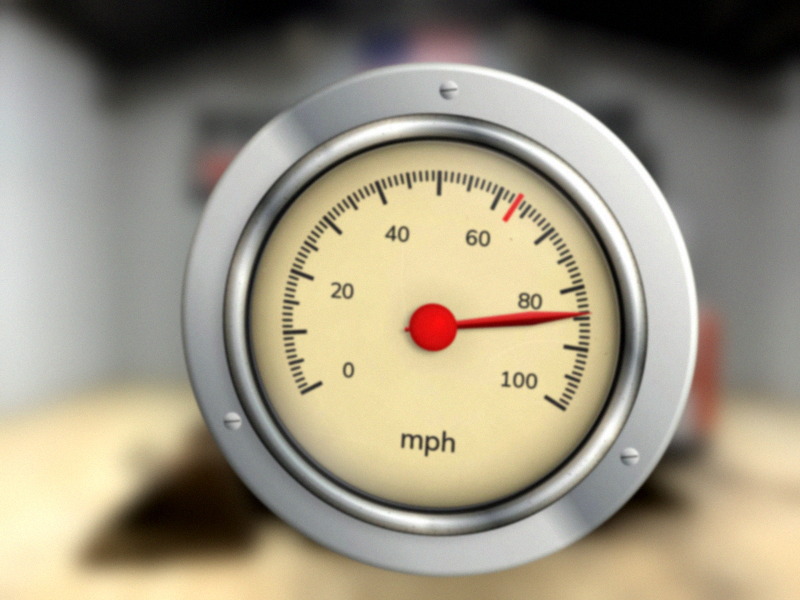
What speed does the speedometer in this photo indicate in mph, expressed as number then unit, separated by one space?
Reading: 84 mph
